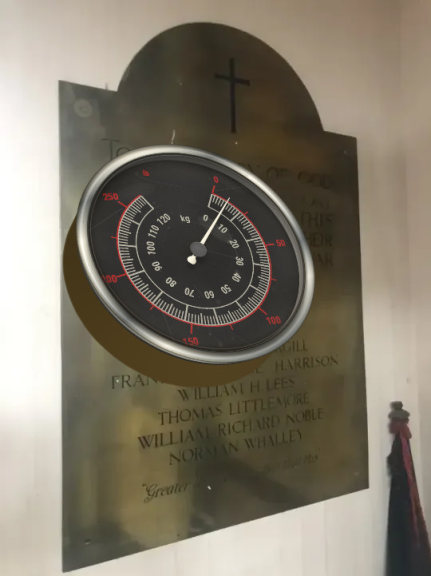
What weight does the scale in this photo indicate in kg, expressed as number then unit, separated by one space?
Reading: 5 kg
